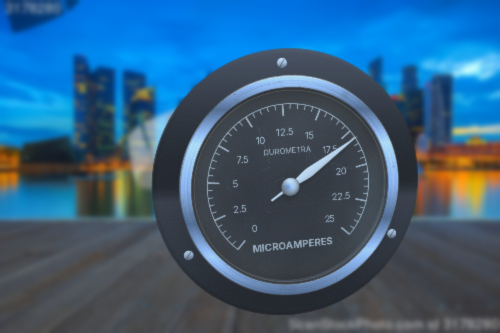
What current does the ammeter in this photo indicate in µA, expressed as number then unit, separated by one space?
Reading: 18 µA
